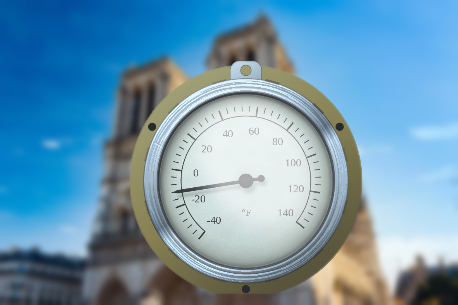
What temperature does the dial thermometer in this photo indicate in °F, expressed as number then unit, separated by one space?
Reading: -12 °F
